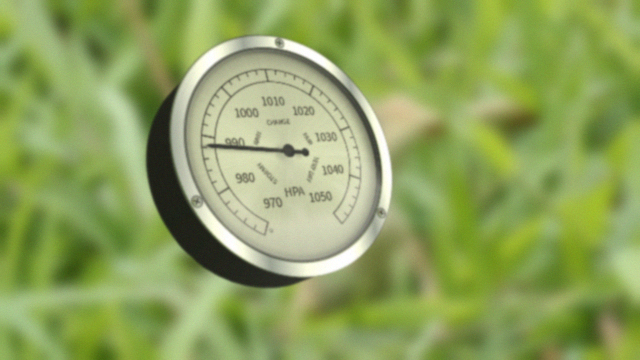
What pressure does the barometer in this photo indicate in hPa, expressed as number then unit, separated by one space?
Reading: 988 hPa
